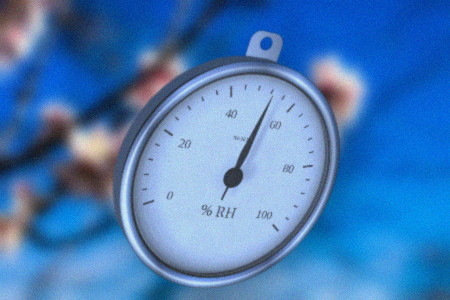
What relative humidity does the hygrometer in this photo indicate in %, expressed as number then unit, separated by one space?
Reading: 52 %
